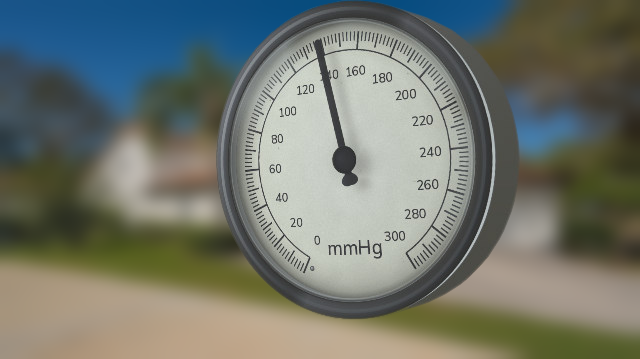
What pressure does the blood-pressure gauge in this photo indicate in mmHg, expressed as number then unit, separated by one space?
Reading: 140 mmHg
